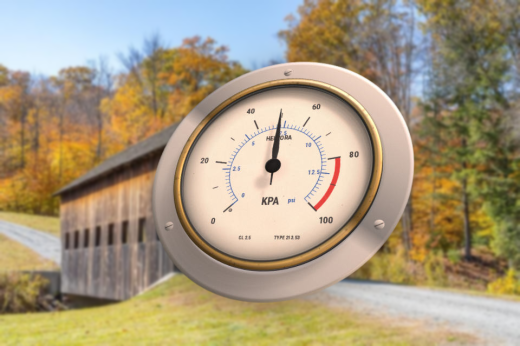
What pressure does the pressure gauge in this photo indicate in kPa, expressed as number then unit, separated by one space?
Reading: 50 kPa
